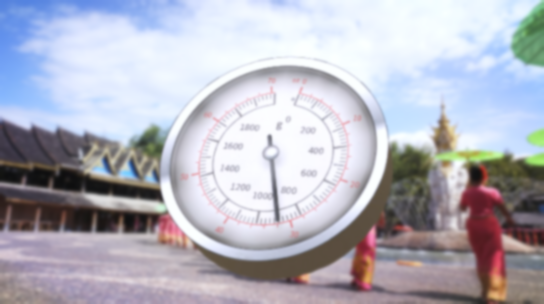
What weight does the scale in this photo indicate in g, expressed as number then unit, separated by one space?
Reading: 900 g
